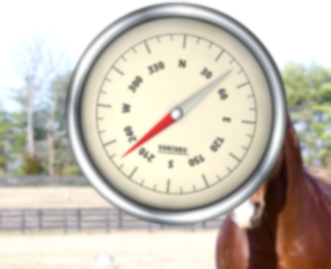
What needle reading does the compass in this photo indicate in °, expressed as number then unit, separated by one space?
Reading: 225 °
